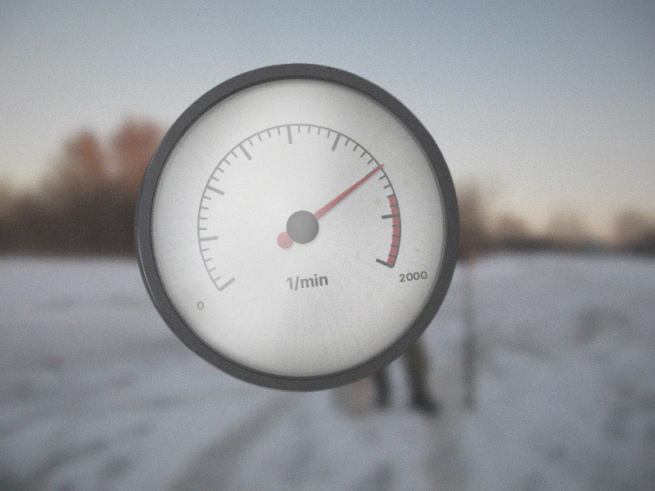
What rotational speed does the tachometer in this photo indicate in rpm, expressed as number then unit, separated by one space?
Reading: 1500 rpm
